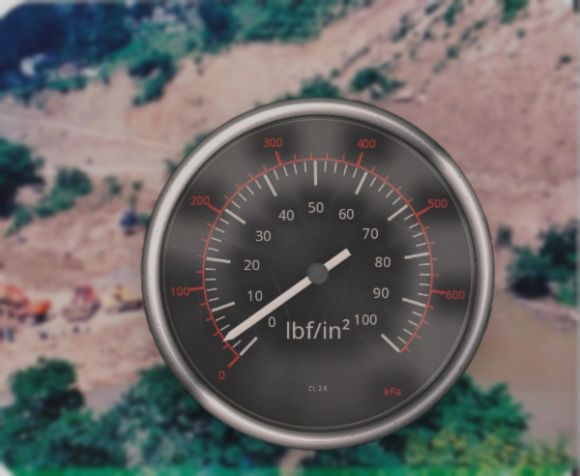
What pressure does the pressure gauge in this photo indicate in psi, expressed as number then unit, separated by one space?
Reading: 4 psi
